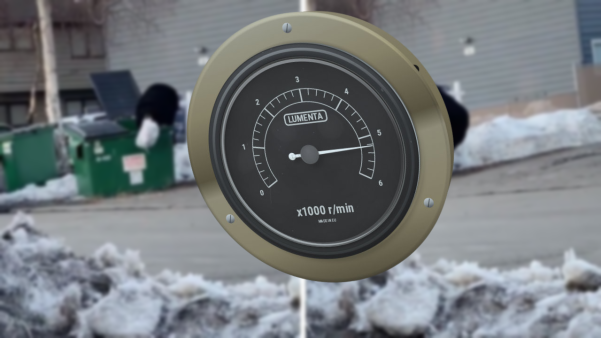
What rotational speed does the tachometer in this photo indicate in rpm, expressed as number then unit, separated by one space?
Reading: 5200 rpm
